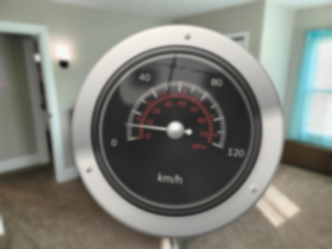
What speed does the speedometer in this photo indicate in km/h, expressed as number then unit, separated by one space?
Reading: 10 km/h
